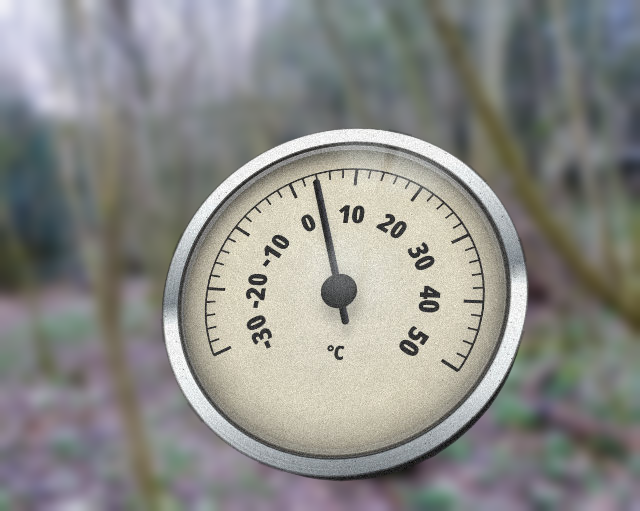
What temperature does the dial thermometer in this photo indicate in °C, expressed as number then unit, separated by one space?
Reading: 4 °C
